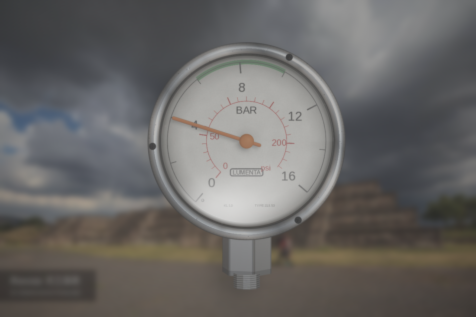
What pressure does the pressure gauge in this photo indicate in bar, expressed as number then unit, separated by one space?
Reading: 4 bar
